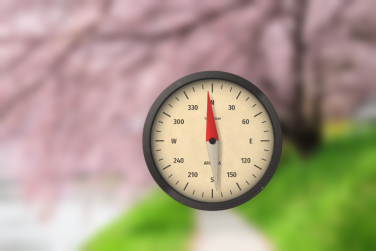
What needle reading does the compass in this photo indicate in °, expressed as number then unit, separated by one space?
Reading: 355 °
